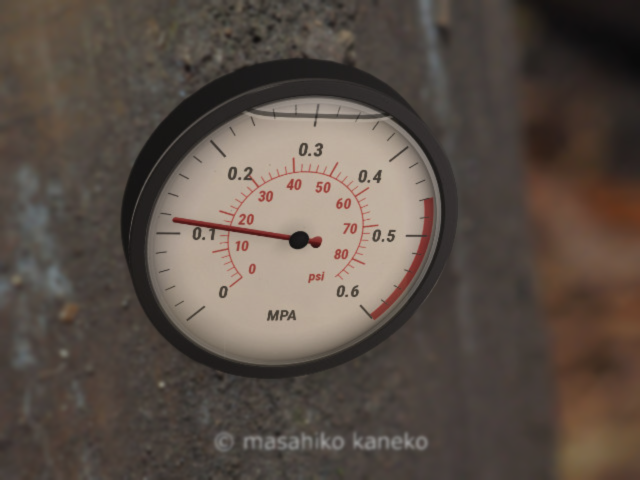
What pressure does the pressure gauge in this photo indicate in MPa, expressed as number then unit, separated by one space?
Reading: 0.12 MPa
